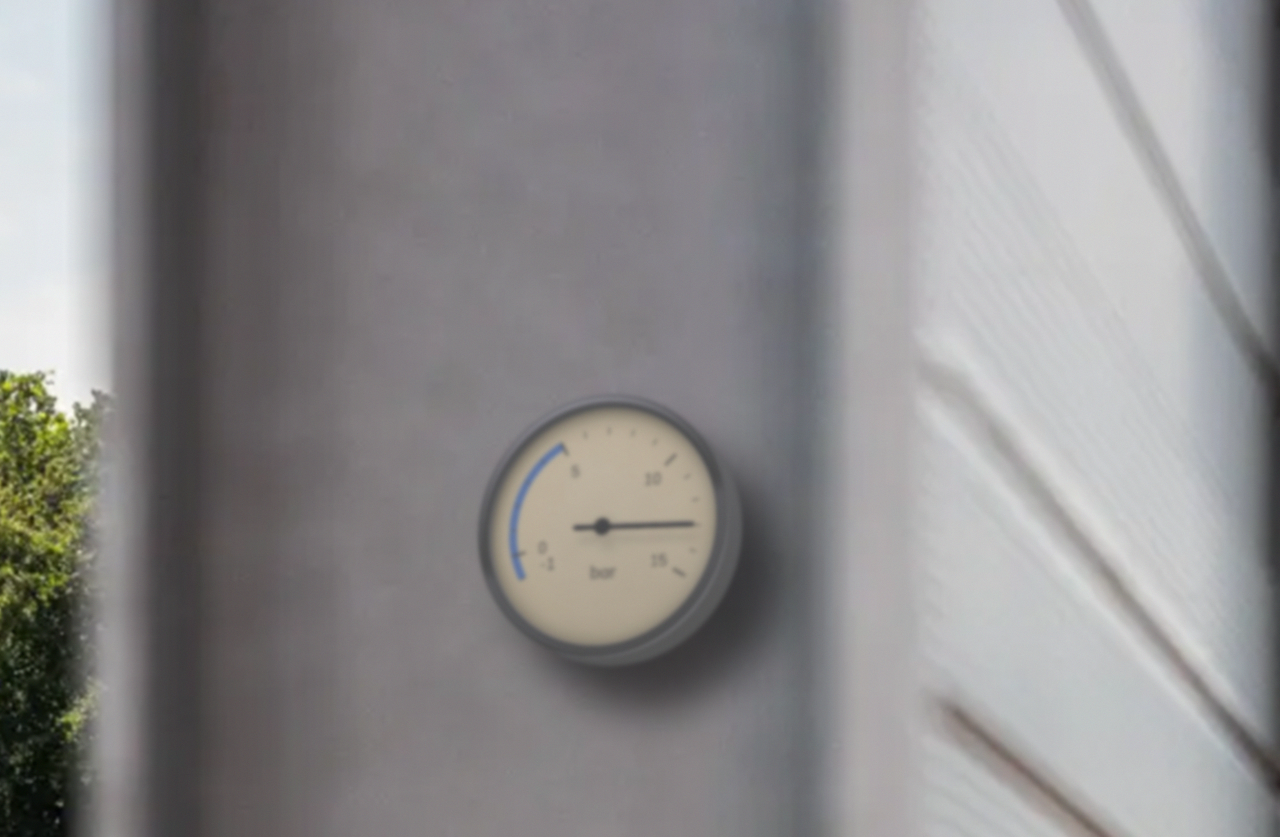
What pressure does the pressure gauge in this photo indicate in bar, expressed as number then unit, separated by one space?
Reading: 13 bar
